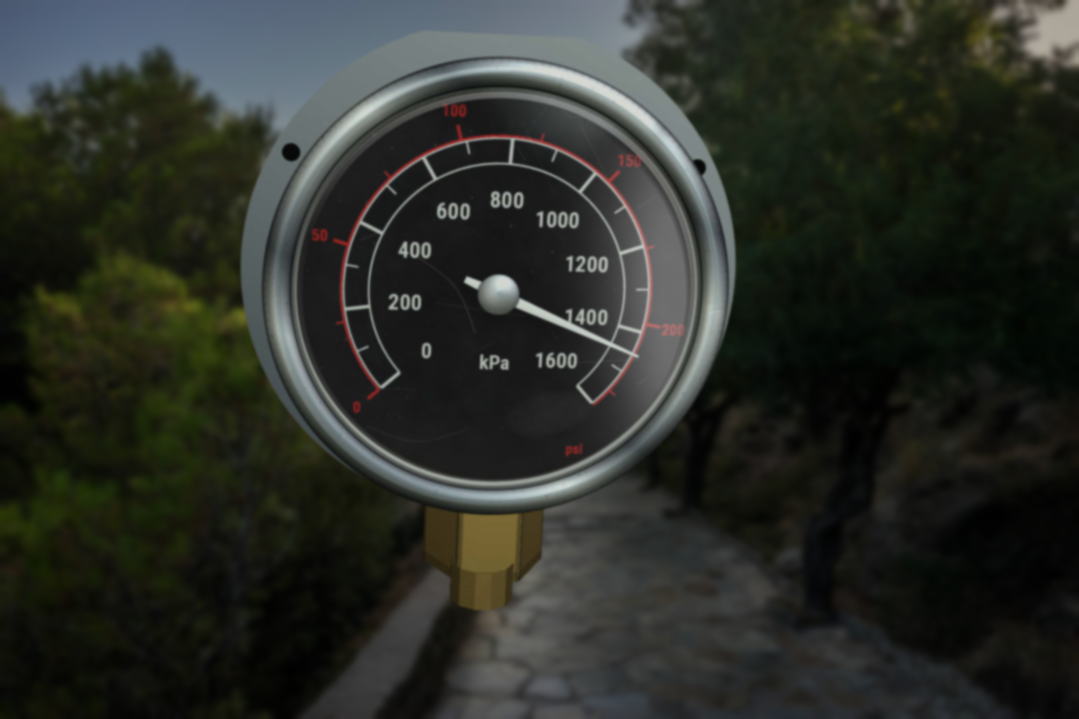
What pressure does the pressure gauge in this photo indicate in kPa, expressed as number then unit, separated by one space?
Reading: 1450 kPa
